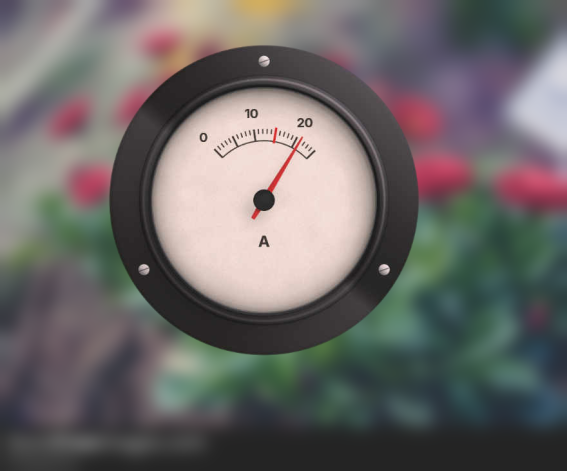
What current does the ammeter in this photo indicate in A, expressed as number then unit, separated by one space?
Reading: 21 A
